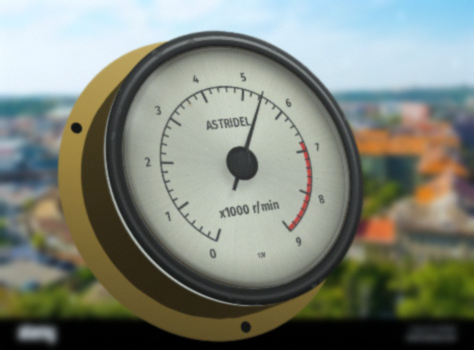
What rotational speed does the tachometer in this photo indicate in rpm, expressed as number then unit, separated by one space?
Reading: 5400 rpm
